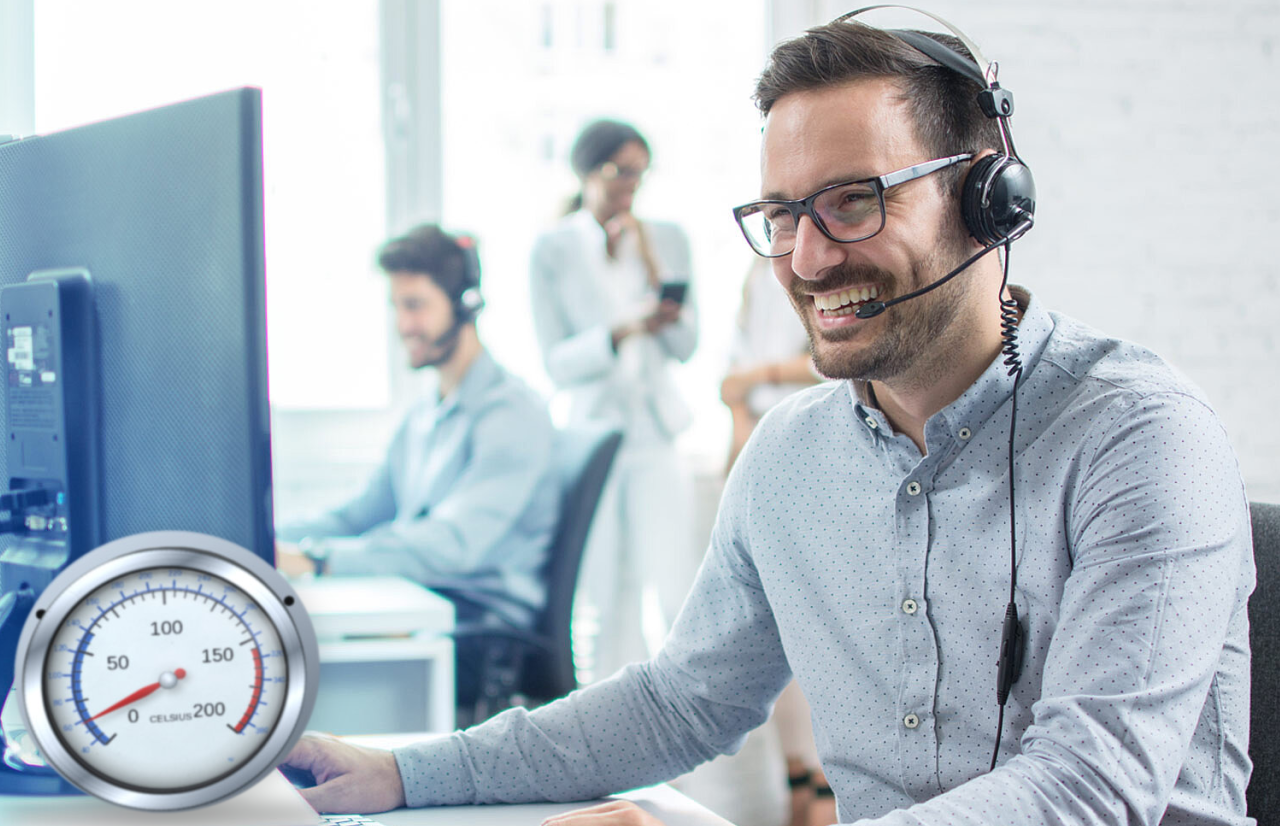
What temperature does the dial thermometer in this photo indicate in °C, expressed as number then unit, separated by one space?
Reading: 15 °C
